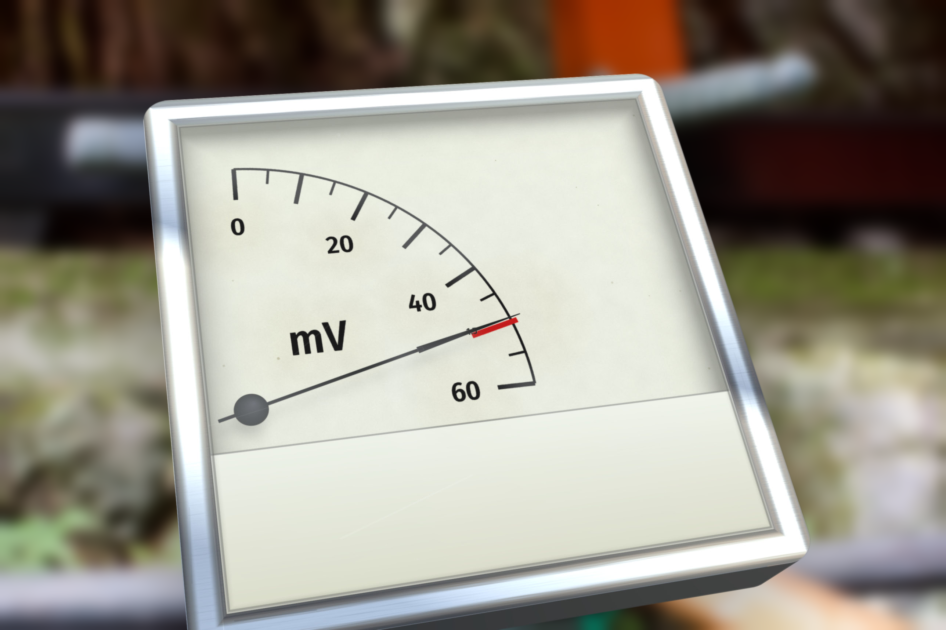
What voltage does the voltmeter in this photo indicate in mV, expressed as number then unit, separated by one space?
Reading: 50 mV
